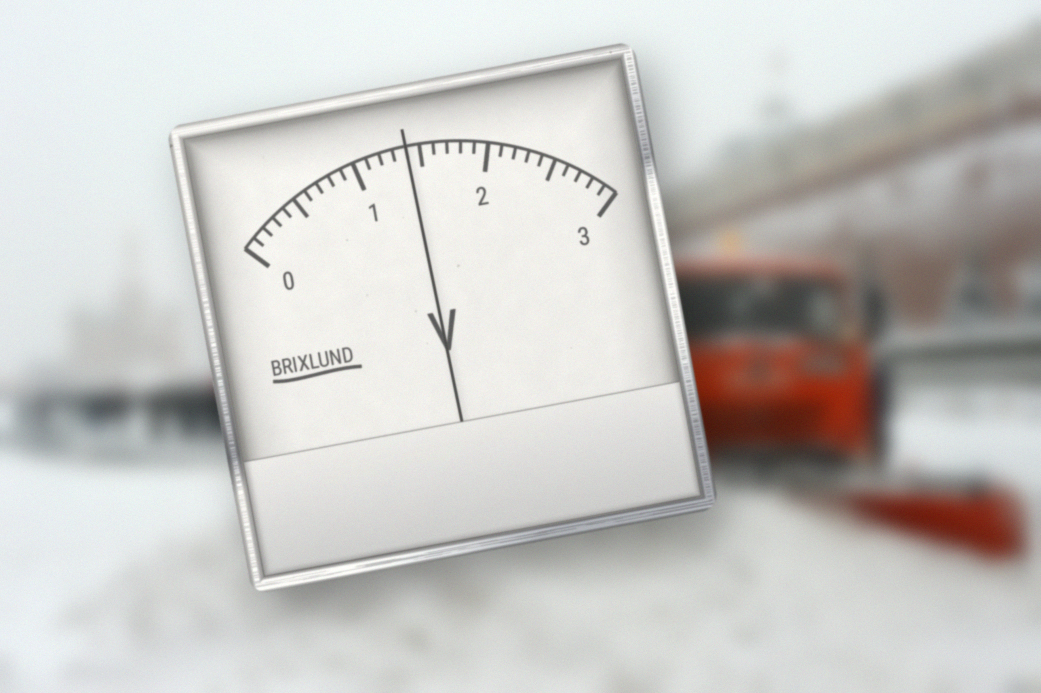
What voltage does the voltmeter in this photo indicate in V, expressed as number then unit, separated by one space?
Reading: 1.4 V
